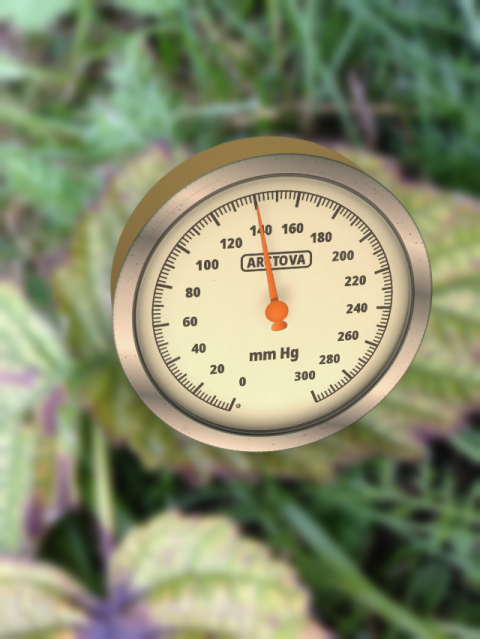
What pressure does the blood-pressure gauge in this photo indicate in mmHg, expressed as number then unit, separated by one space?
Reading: 140 mmHg
